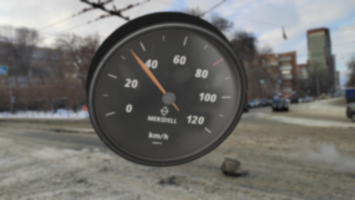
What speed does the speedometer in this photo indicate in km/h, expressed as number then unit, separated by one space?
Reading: 35 km/h
